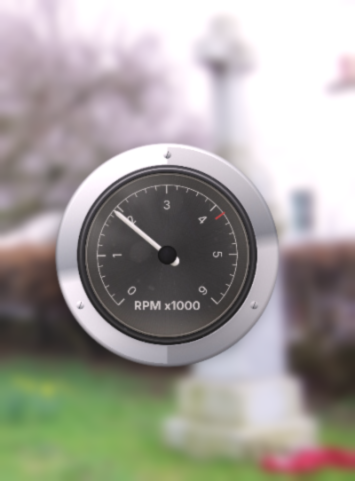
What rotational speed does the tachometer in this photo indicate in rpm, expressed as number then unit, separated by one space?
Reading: 1900 rpm
